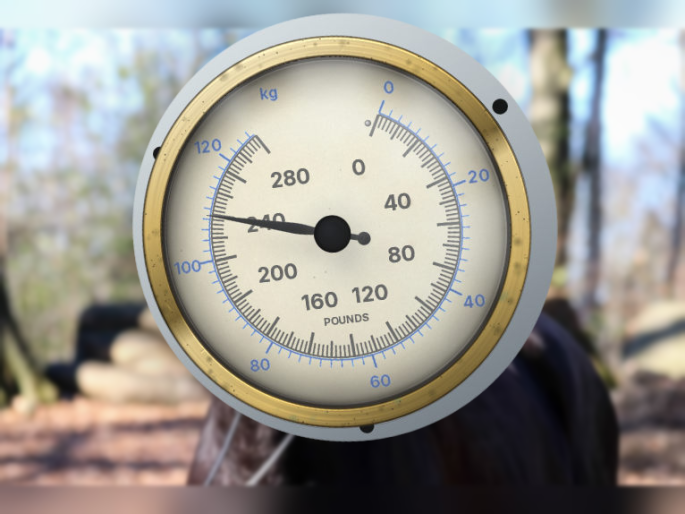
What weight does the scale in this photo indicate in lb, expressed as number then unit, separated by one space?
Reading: 240 lb
